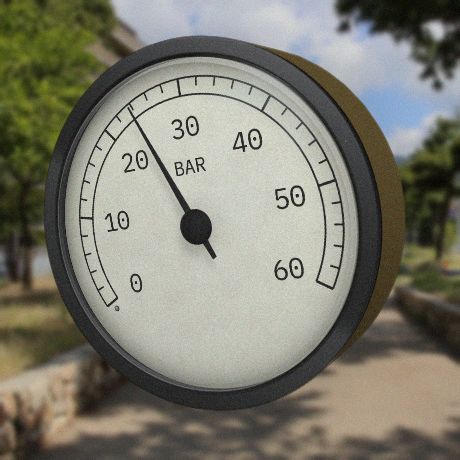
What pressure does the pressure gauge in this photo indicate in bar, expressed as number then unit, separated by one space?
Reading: 24 bar
